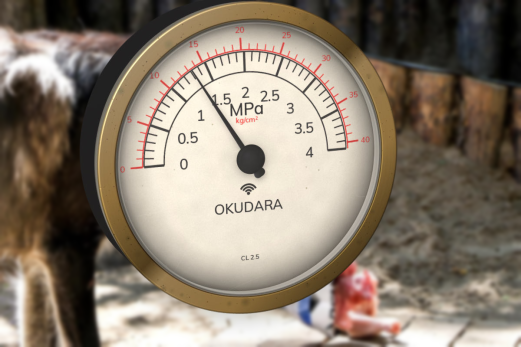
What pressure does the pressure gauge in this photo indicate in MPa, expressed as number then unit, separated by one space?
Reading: 1.3 MPa
